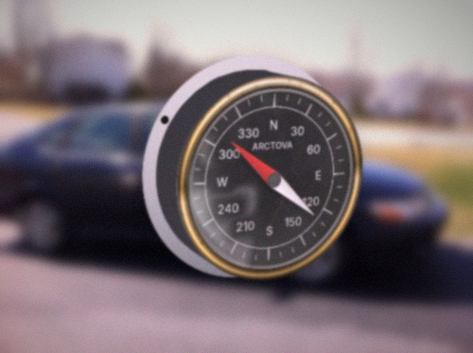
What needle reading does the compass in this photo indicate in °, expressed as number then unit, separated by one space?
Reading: 310 °
